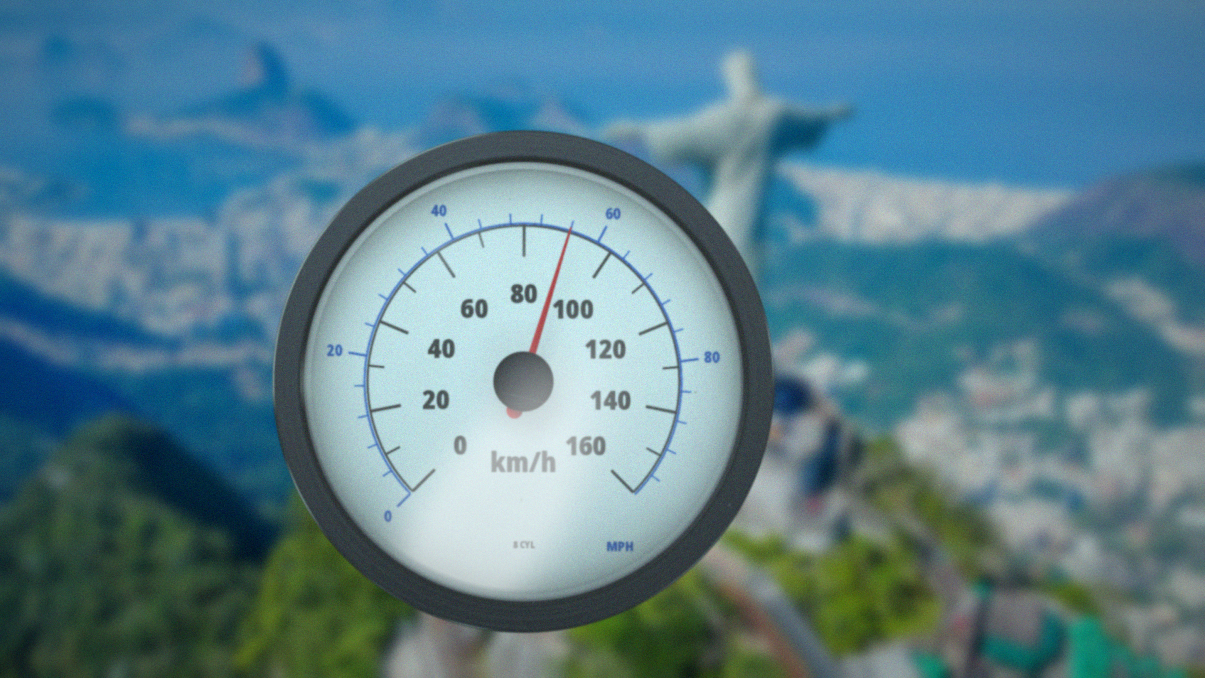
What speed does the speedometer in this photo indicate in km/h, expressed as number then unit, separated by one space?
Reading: 90 km/h
